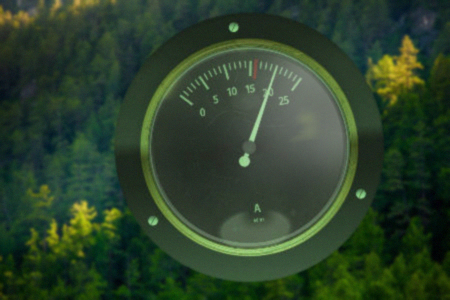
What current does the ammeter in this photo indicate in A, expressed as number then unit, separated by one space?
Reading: 20 A
